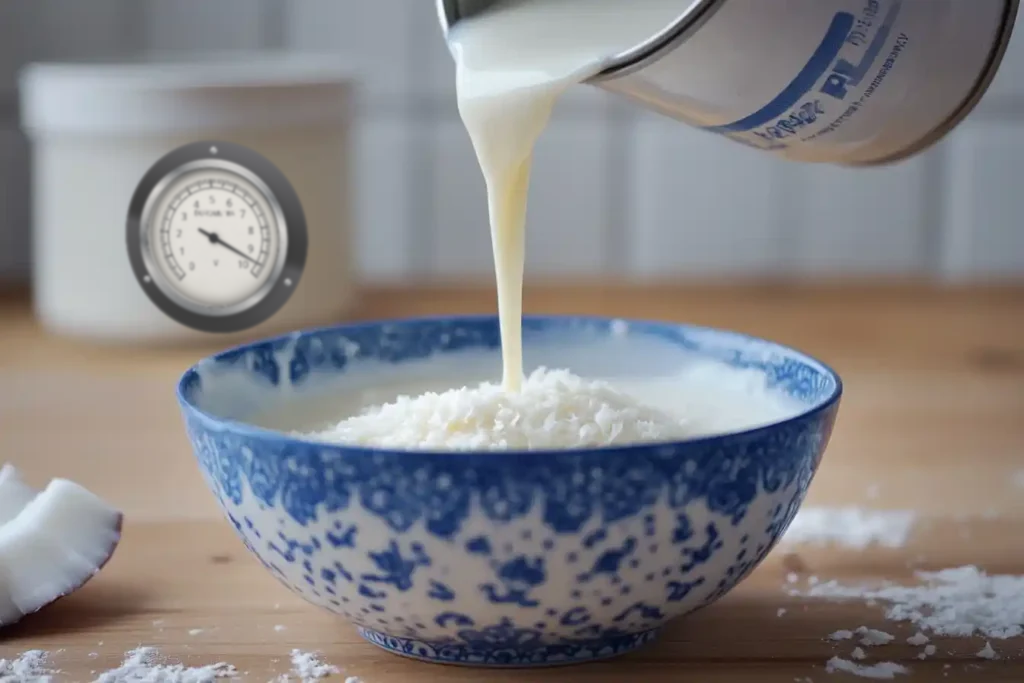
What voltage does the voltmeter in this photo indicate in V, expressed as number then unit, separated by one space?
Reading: 9.5 V
